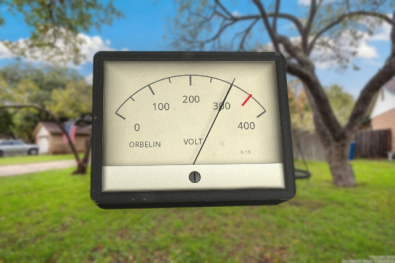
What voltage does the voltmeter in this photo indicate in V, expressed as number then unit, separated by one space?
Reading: 300 V
